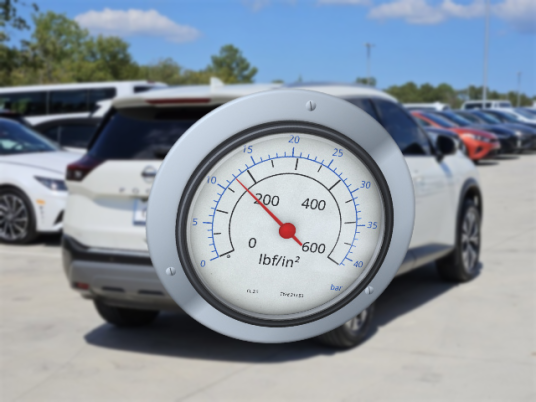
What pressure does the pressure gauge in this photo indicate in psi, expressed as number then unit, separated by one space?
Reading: 175 psi
